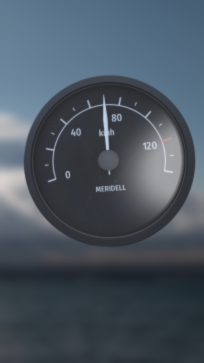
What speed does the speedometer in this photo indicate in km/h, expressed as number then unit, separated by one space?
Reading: 70 km/h
